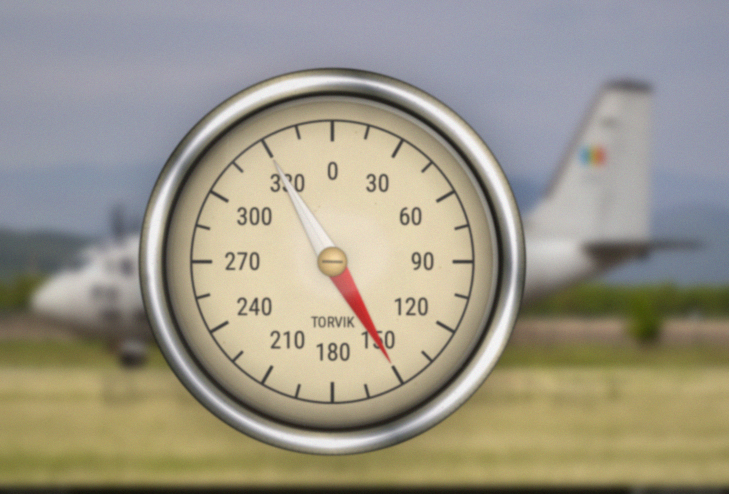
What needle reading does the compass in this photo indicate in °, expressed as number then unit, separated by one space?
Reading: 150 °
